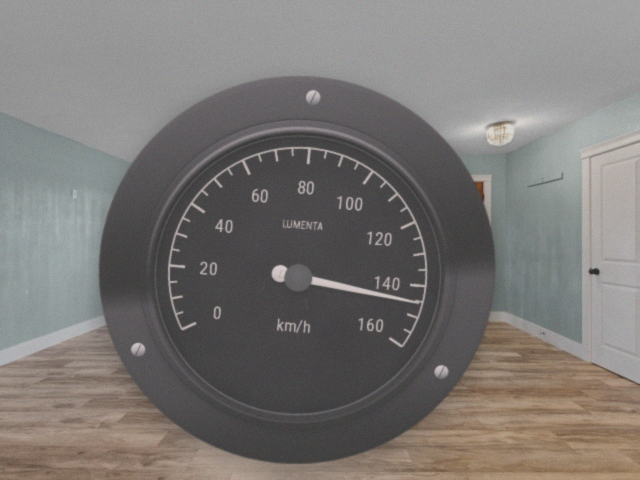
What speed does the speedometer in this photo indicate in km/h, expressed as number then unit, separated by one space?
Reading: 145 km/h
